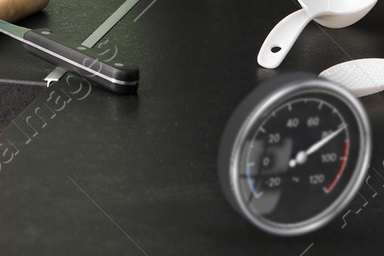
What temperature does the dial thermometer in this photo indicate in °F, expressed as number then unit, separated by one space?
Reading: 80 °F
